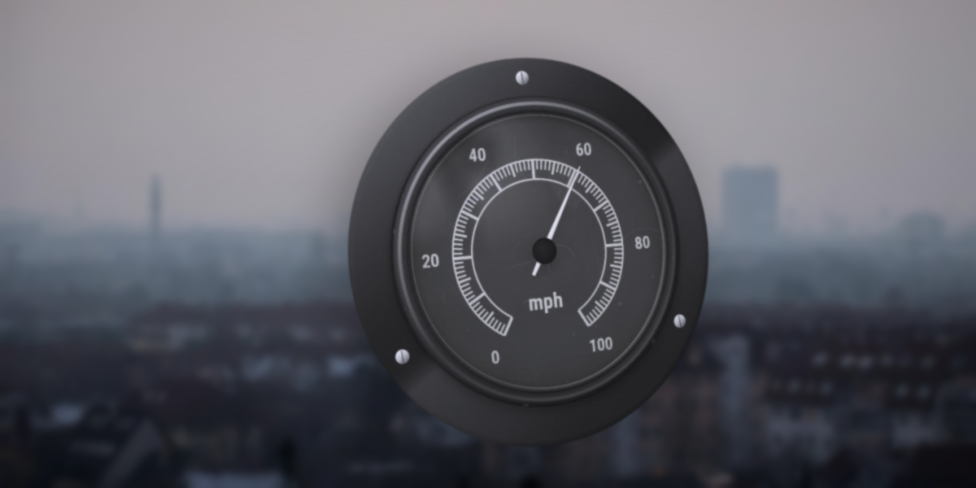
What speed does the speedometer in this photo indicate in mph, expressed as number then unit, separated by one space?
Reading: 60 mph
